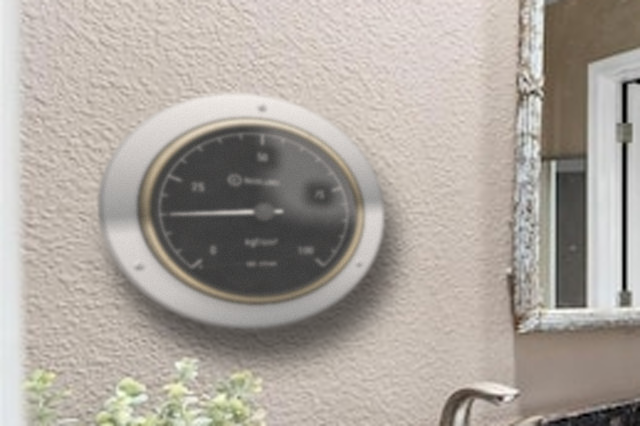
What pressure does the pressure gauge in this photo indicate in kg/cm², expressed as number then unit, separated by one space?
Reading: 15 kg/cm²
